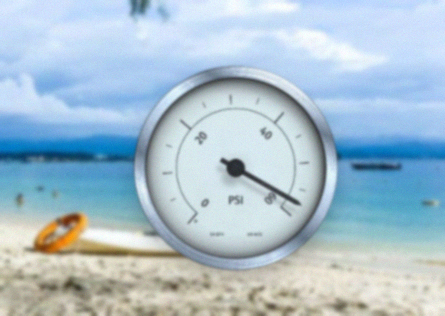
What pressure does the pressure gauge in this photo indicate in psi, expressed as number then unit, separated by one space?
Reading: 57.5 psi
